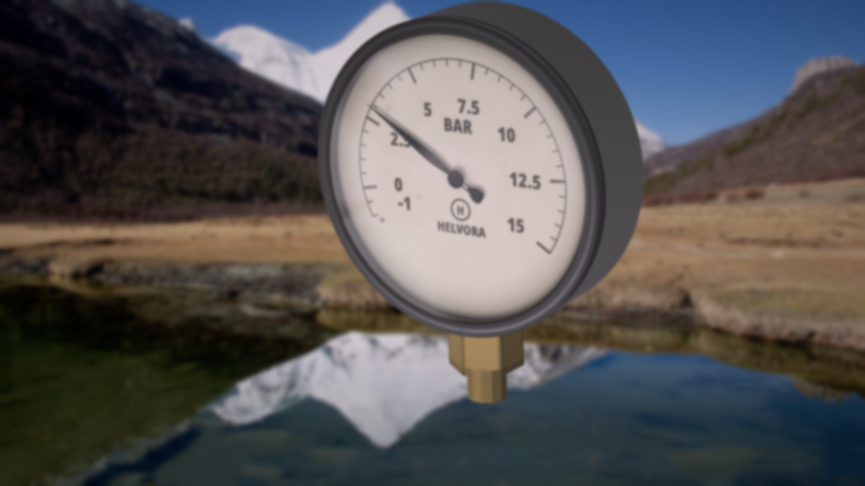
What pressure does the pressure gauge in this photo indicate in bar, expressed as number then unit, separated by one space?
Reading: 3 bar
